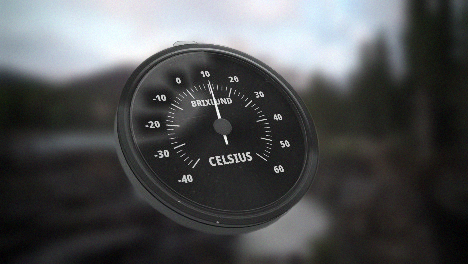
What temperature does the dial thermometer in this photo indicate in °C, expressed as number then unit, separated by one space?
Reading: 10 °C
